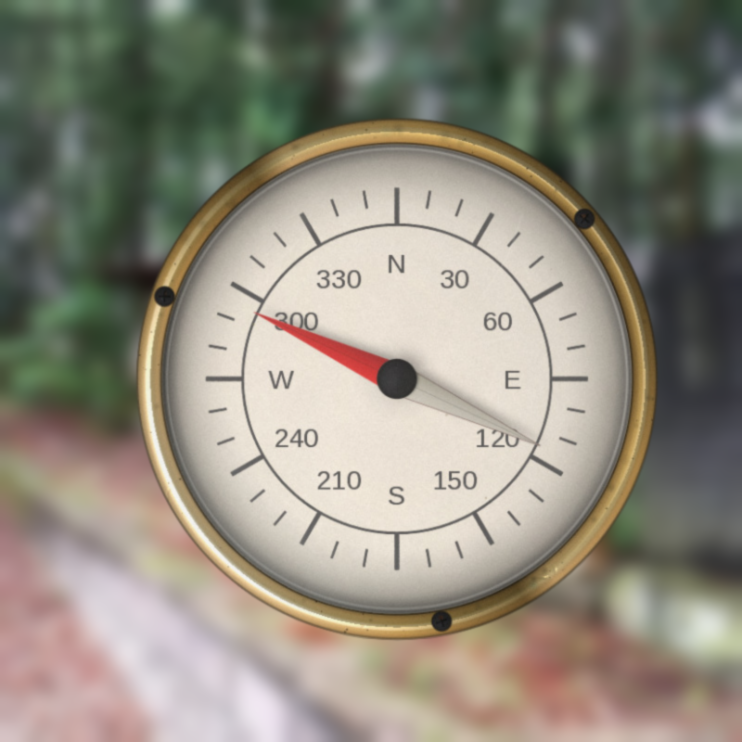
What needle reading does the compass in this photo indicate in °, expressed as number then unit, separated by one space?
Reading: 295 °
